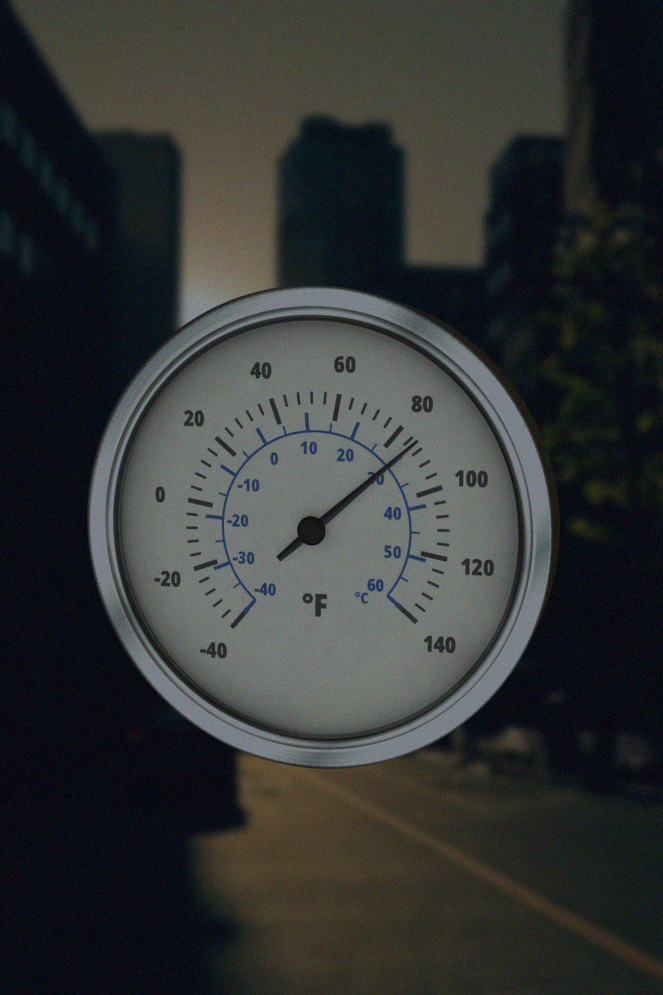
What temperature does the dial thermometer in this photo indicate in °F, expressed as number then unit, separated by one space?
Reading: 86 °F
